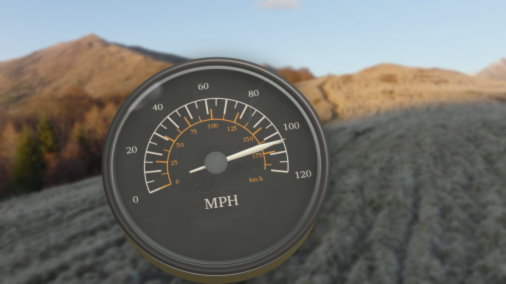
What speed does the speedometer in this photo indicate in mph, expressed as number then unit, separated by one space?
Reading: 105 mph
